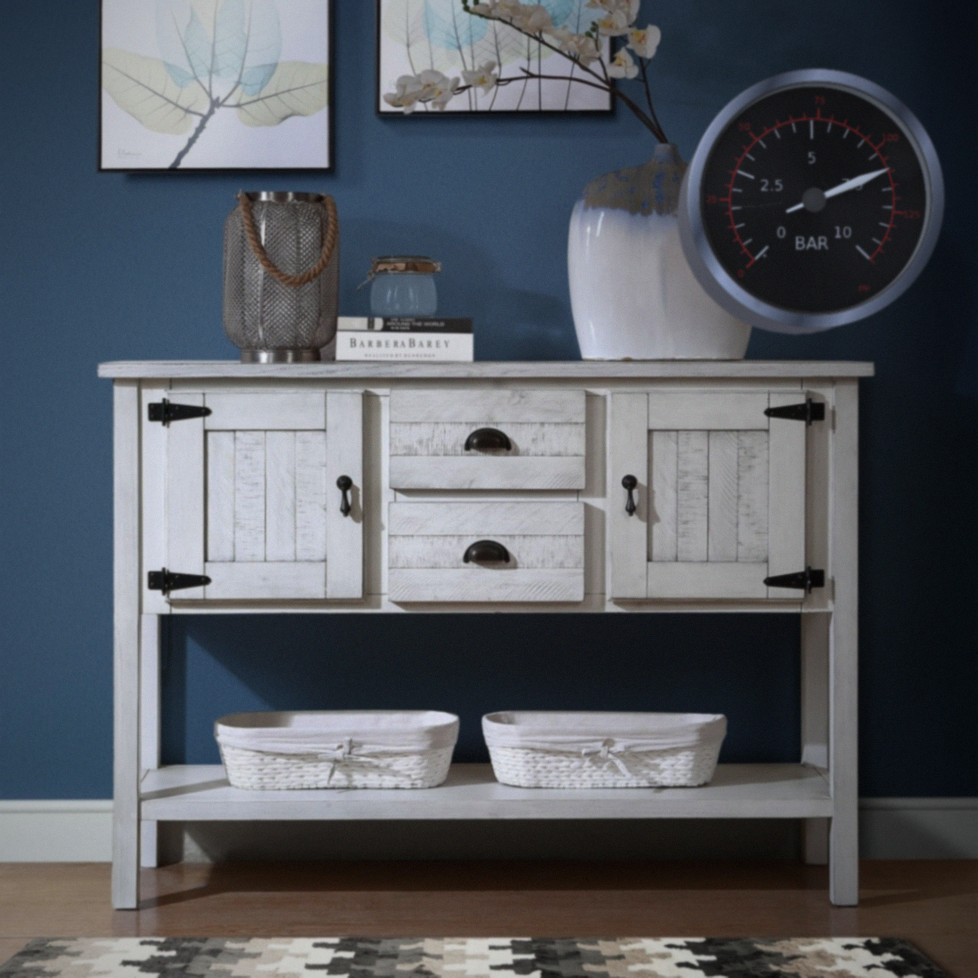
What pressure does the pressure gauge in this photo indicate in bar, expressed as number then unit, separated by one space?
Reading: 7.5 bar
